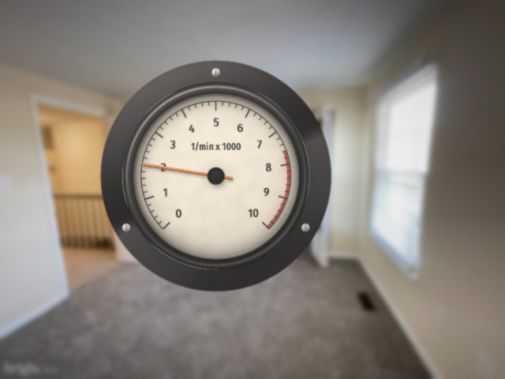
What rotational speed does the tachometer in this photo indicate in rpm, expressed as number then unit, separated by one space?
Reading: 2000 rpm
